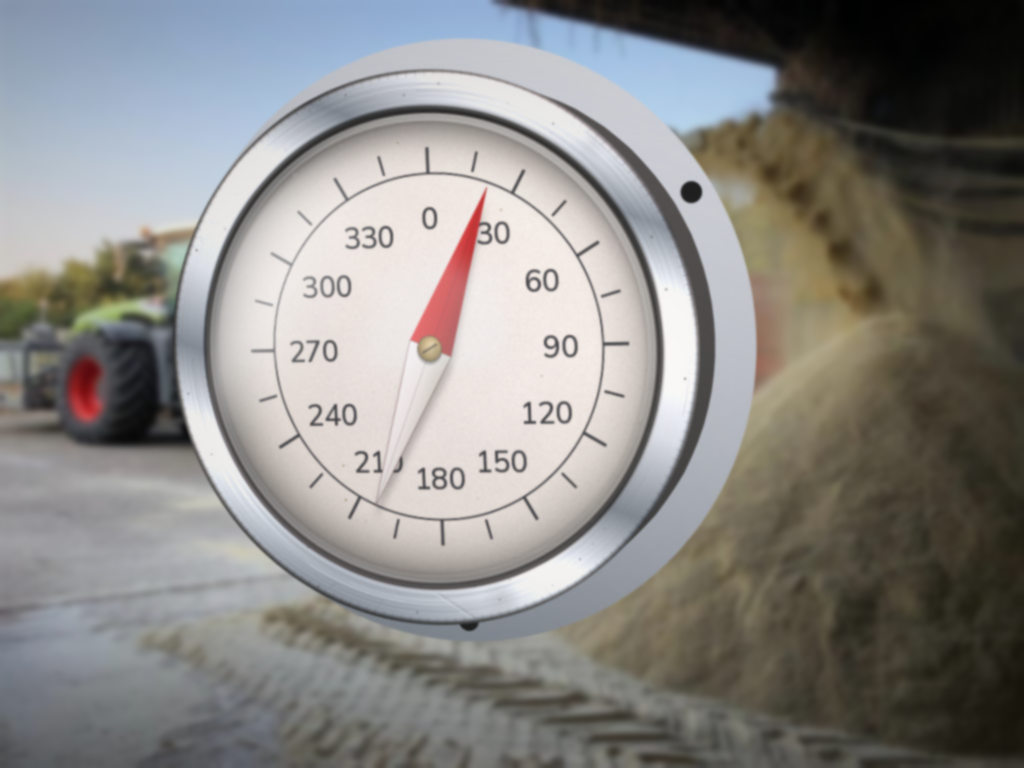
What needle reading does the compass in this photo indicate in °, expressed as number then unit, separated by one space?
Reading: 22.5 °
